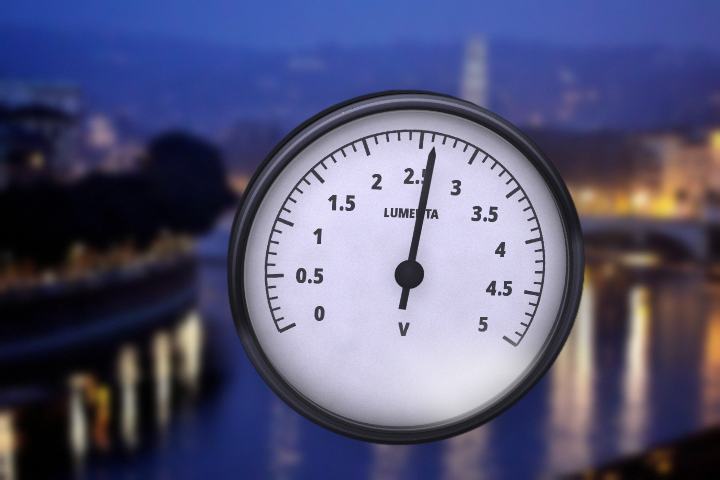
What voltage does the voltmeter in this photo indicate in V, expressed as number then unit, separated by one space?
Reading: 2.6 V
